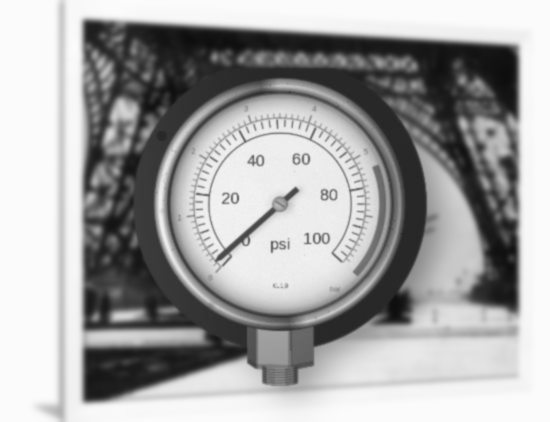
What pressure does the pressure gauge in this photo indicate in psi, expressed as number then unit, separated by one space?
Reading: 2 psi
